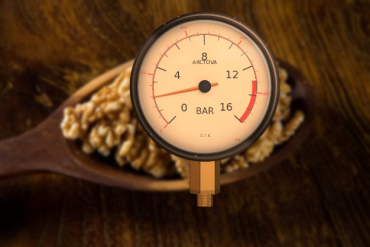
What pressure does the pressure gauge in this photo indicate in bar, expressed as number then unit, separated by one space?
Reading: 2 bar
